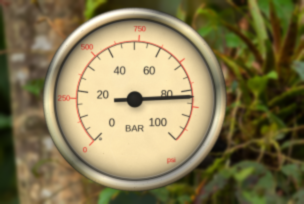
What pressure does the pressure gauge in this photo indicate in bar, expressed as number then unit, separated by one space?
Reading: 82.5 bar
